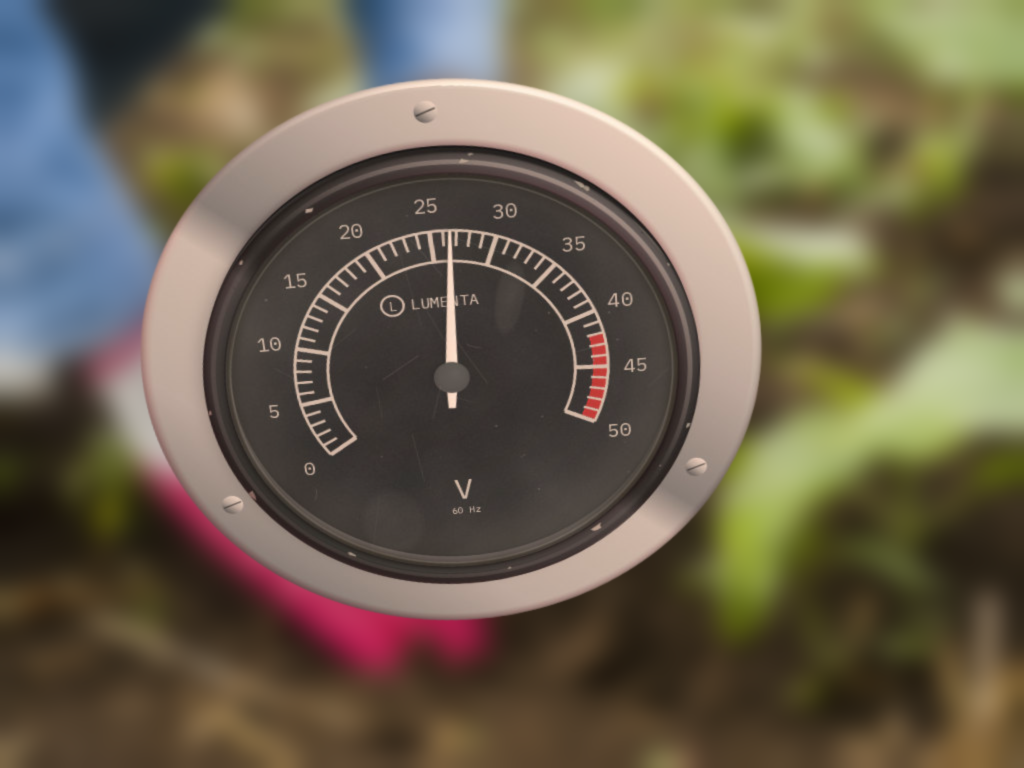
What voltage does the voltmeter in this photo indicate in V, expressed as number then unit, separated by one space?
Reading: 26.5 V
